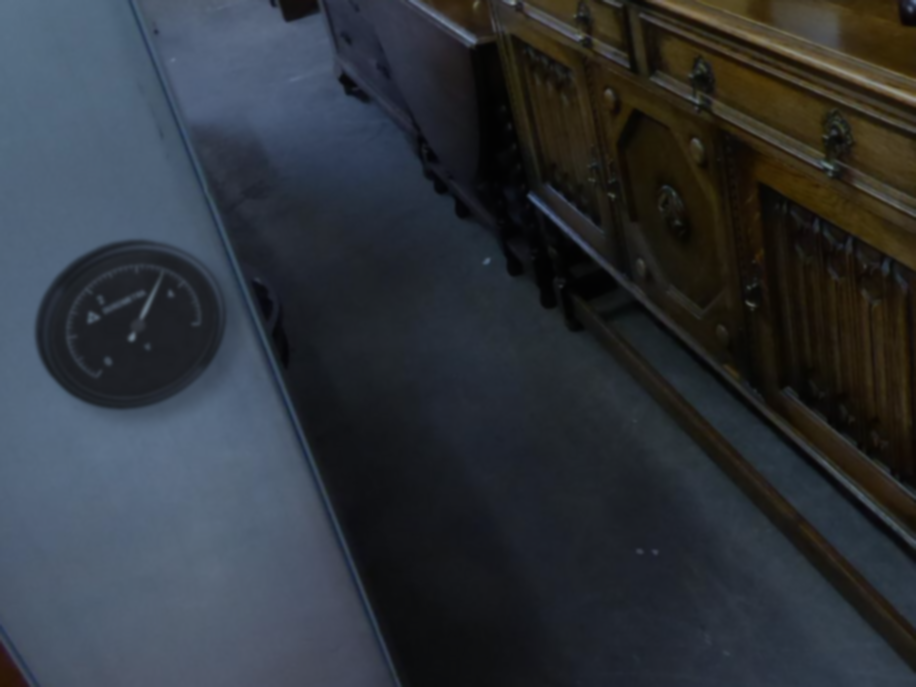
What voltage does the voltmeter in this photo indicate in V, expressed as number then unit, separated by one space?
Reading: 3.5 V
